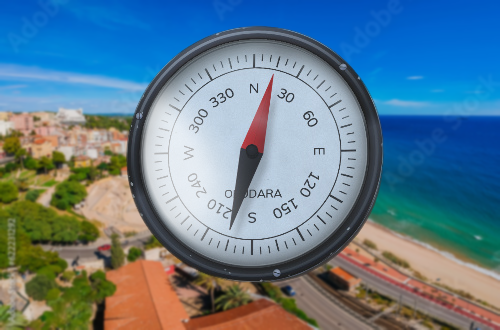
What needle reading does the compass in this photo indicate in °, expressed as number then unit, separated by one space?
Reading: 15 °
